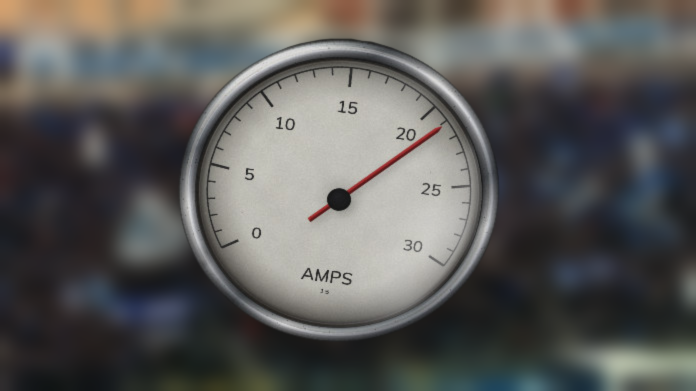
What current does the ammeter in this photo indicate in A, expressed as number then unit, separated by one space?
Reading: 21 A
